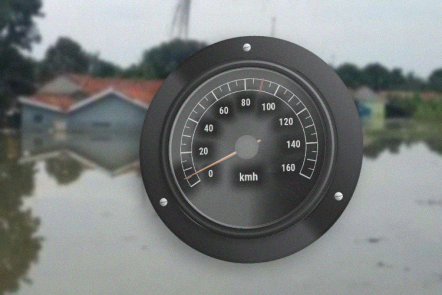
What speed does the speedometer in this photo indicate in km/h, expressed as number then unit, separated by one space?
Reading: 5 km/h
